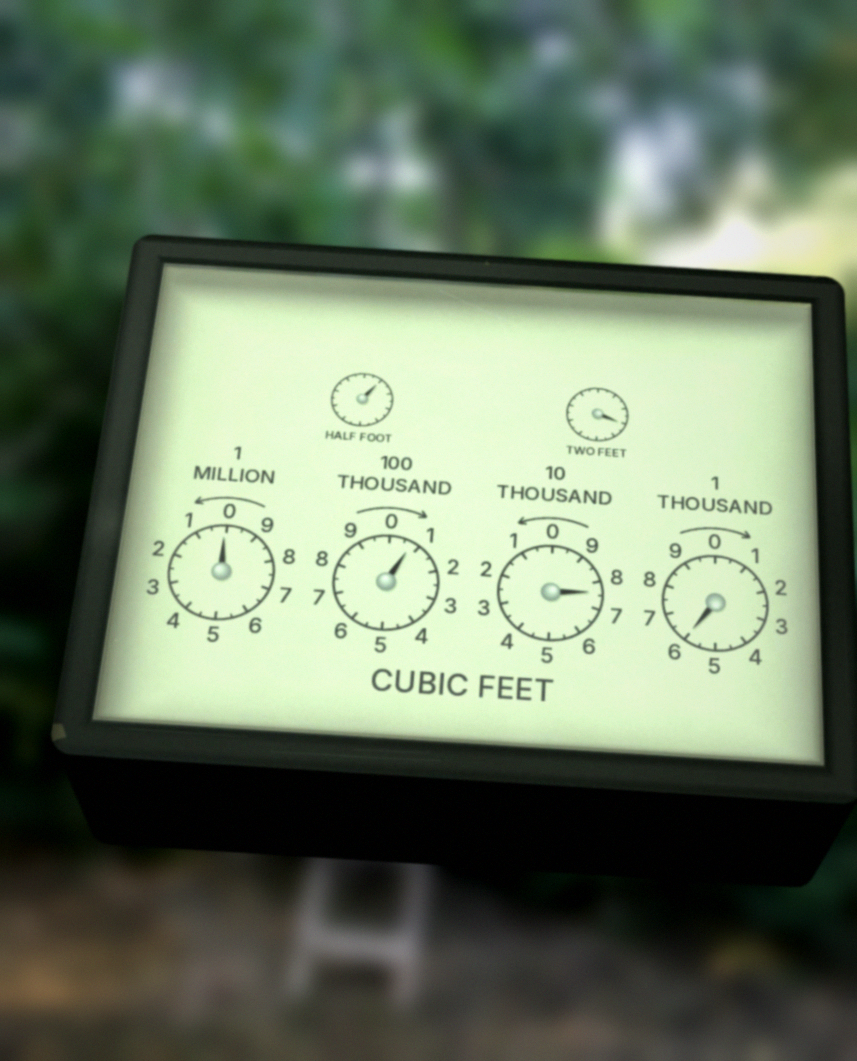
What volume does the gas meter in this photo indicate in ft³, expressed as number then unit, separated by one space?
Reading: 7600 ft³
